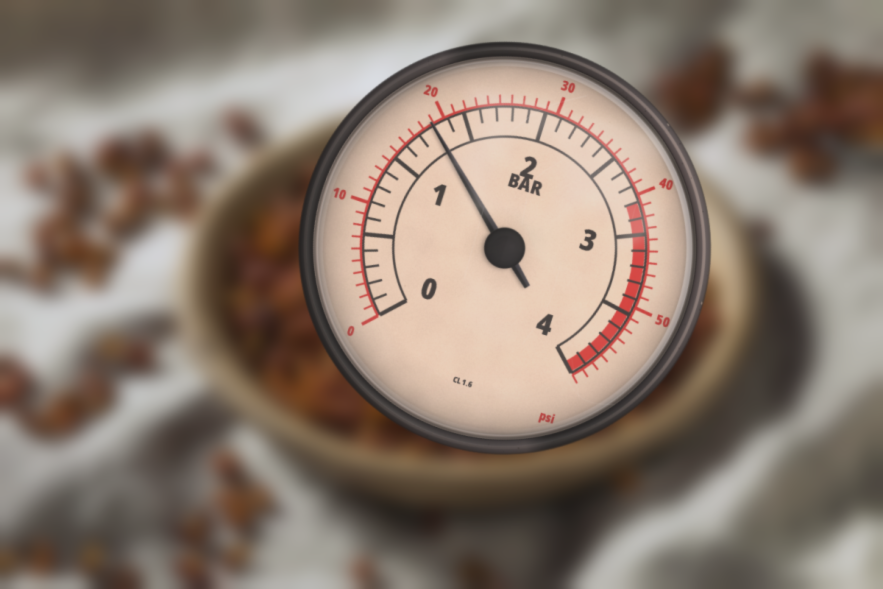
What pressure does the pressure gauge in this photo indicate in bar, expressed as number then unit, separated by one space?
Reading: 1.3 bar
